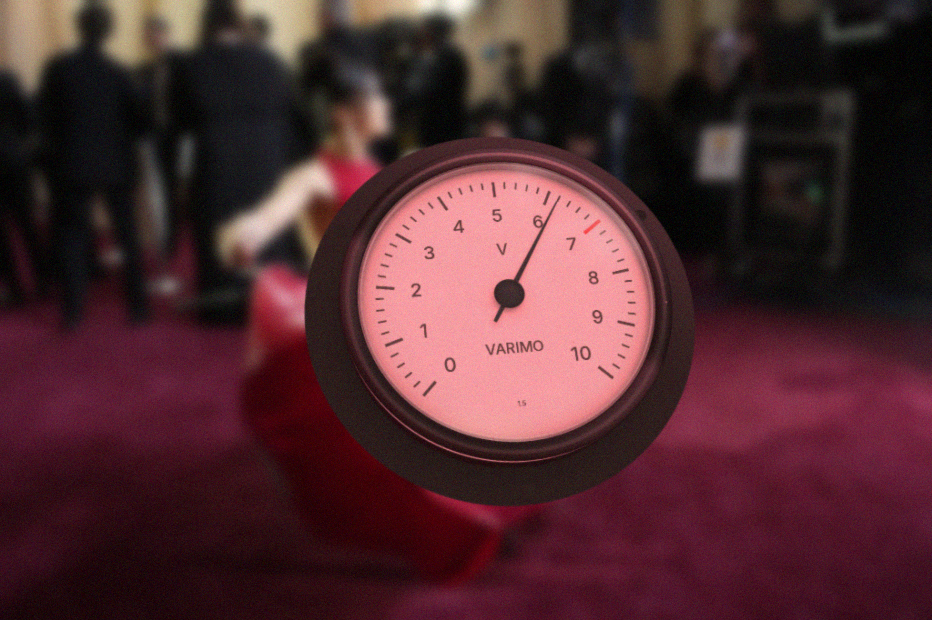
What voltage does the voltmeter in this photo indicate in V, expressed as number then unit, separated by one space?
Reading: 6.2 V
